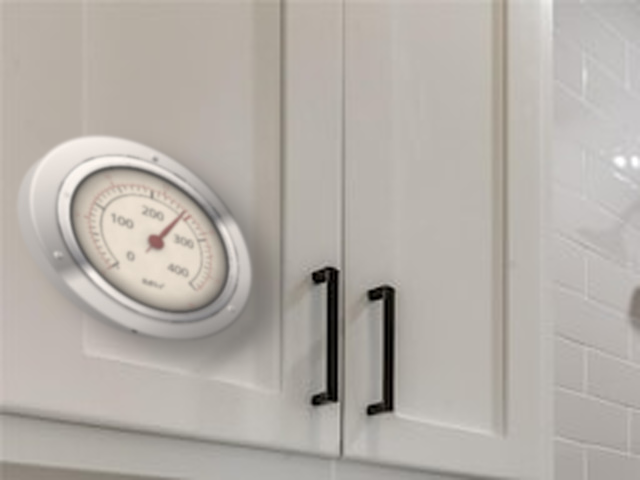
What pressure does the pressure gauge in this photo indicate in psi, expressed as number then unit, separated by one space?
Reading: 250 psi
